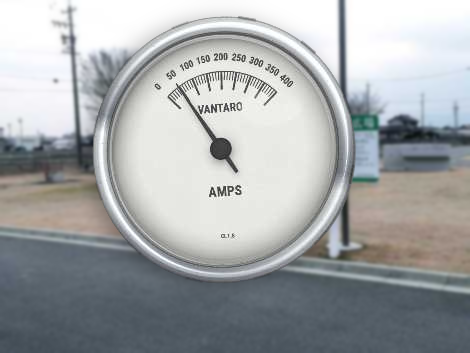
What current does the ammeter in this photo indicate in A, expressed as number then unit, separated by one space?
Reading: 50 A
